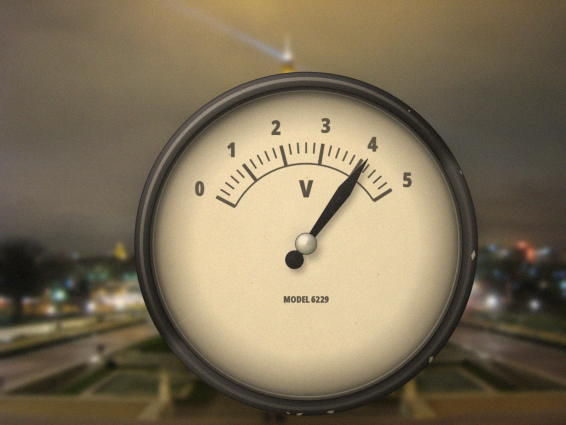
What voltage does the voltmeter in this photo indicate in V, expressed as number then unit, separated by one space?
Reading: 4.1 V
